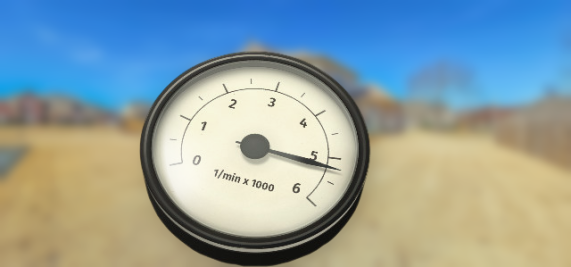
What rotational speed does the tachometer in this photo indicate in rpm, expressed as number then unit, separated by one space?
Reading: 5250 rpm
